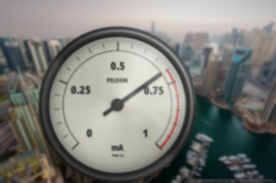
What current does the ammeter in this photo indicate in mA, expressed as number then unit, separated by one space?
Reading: 0.7 mA
